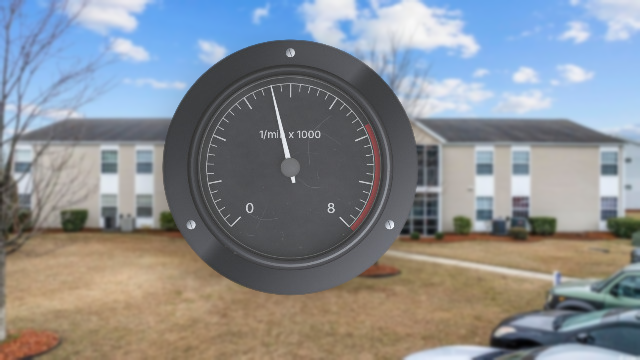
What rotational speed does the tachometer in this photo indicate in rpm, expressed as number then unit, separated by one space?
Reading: 3600 rpm
